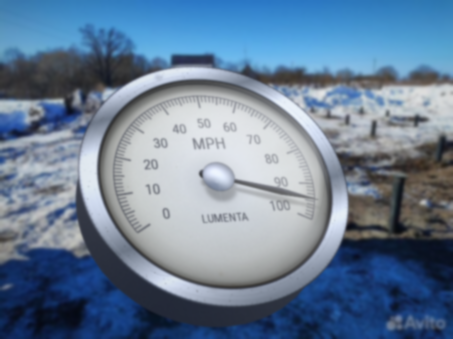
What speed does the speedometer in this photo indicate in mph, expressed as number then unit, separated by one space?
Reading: 95 mph
